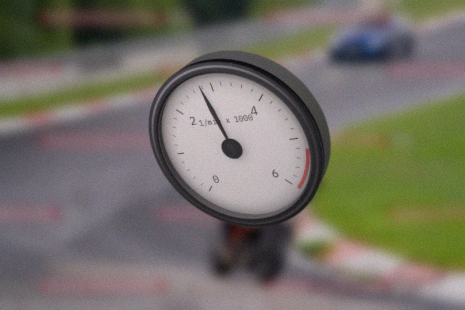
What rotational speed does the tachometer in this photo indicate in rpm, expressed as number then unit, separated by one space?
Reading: 2800 rpm
